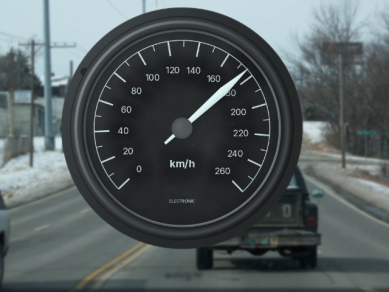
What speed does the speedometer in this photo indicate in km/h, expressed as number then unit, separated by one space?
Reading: 175 km/h
